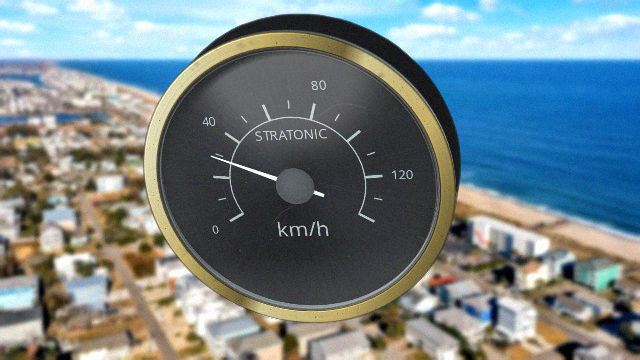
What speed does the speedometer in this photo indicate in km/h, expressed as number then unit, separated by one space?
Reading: 30 km/h
